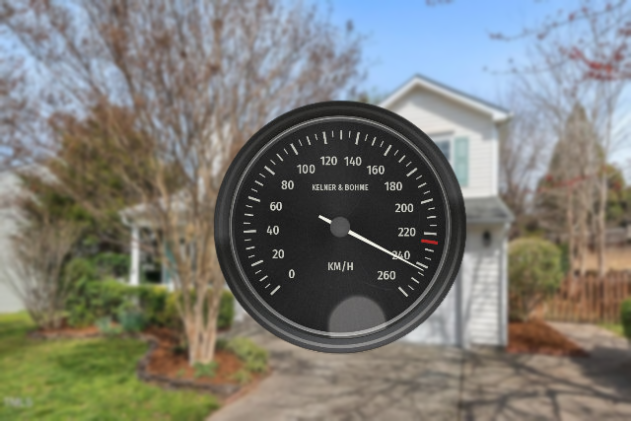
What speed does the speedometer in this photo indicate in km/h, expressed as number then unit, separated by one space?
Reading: 242.5 km/h
